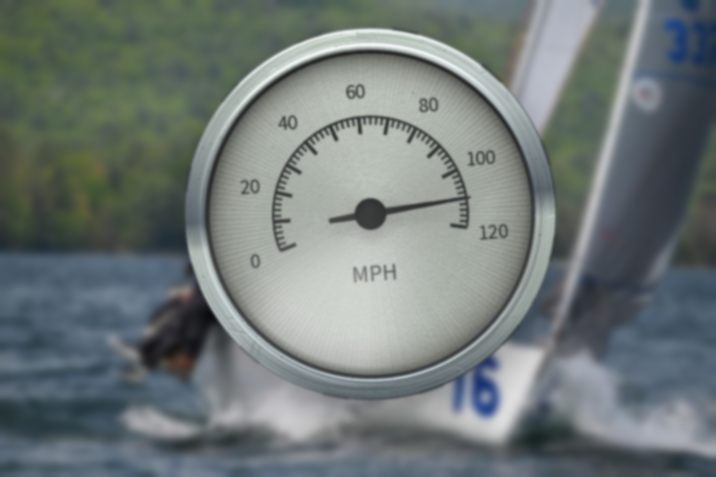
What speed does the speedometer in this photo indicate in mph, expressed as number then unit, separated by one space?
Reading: 110 mph
